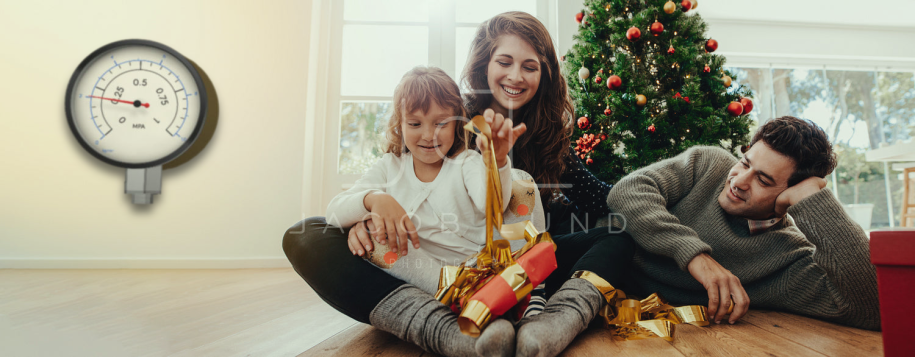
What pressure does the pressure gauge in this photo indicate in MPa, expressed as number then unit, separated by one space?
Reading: 0.2 MPa
